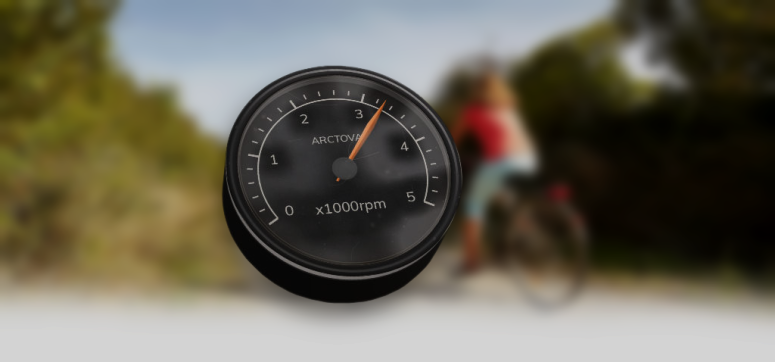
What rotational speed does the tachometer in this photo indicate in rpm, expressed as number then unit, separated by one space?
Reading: 3300 rpm
